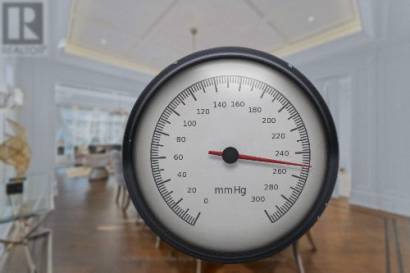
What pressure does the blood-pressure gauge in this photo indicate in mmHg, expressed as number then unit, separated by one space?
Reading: 250 mmHg
